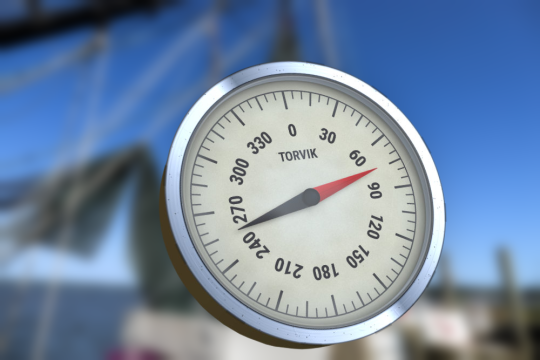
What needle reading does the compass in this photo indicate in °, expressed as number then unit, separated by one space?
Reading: 75 °
